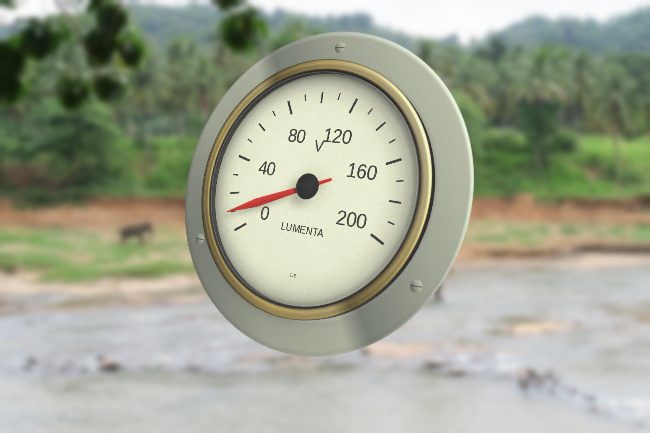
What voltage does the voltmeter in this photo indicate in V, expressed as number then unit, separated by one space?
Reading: 10 V
